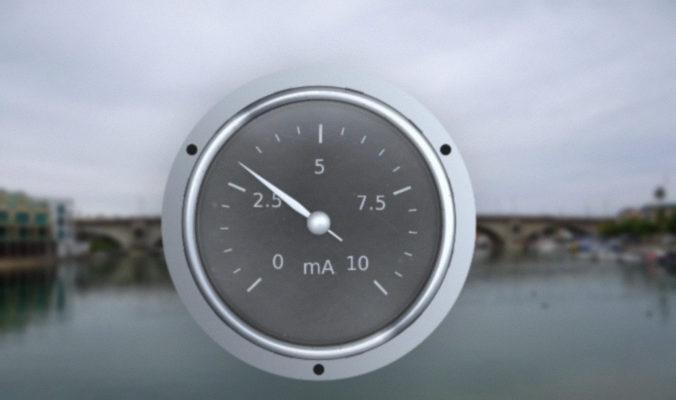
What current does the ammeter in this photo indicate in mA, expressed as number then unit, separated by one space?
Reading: 3 mA
